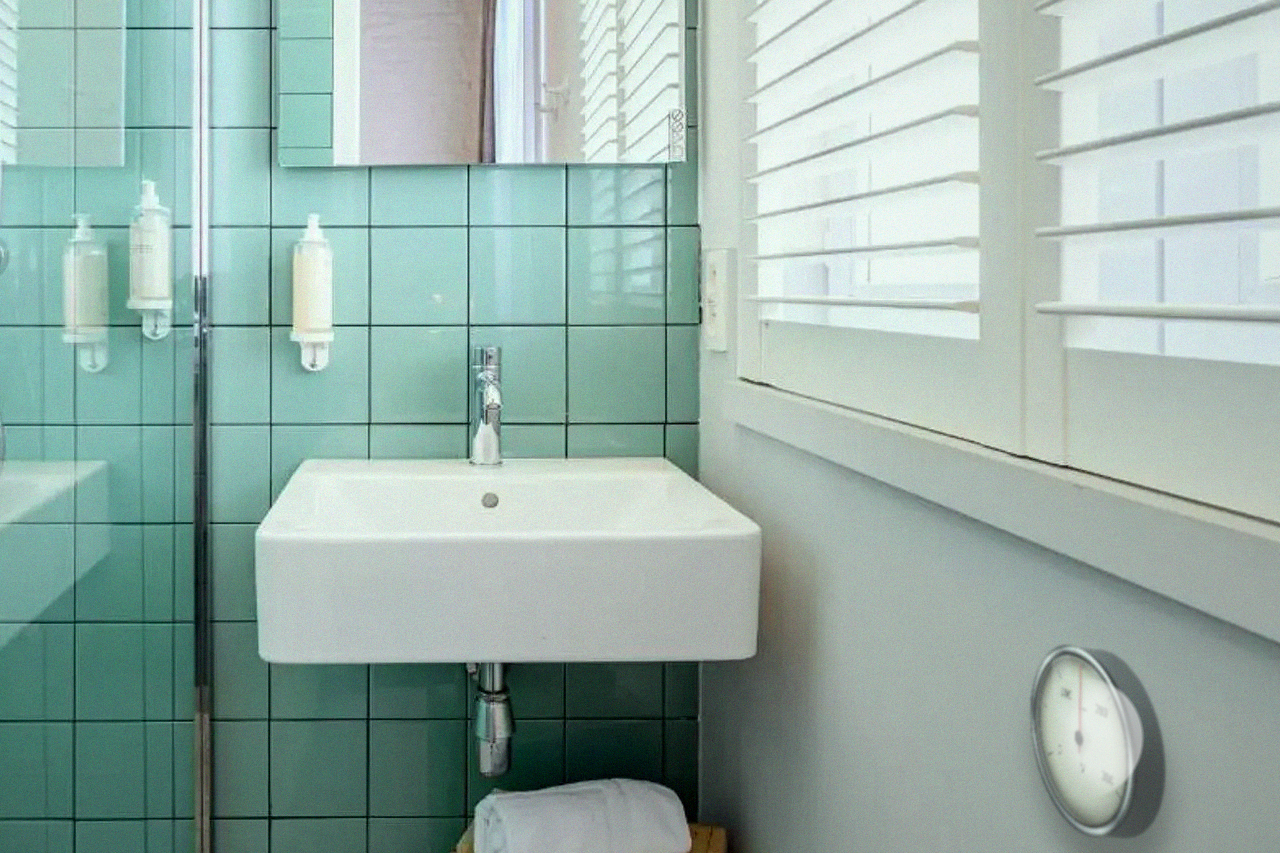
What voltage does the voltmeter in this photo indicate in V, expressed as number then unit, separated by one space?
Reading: 150 V
